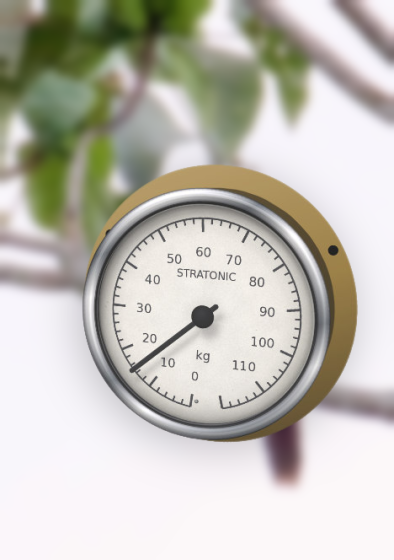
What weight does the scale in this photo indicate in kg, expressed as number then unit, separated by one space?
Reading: 15 kg
